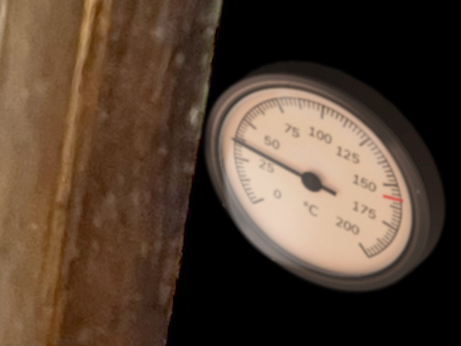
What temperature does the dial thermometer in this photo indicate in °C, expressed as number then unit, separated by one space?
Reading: 37.5 °C
